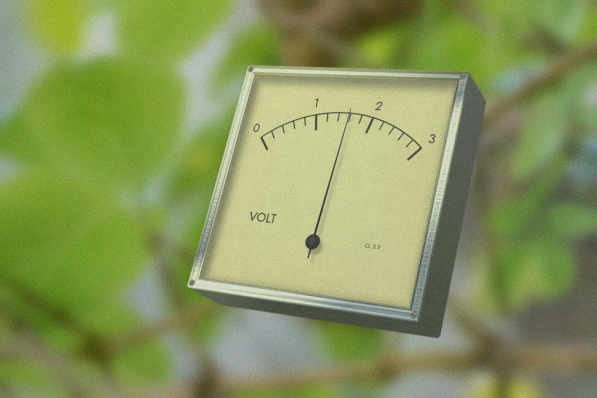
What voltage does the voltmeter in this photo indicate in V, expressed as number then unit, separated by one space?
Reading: 1.6 V
